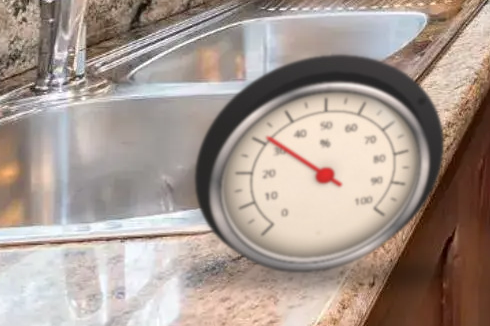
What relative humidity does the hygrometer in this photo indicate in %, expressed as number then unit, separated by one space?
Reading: 32.5 %
